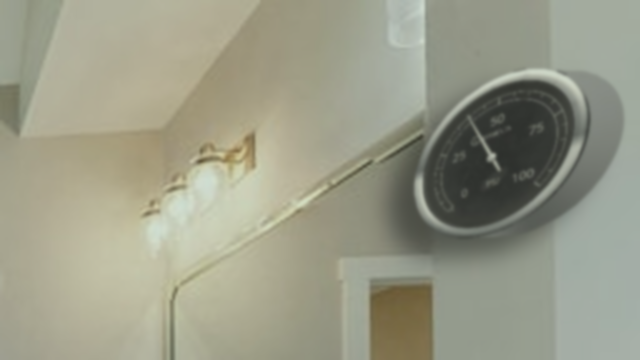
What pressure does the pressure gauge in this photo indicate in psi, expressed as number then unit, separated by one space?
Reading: 40 psi
